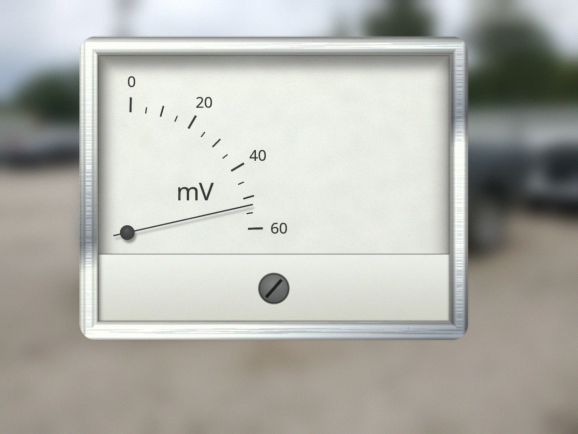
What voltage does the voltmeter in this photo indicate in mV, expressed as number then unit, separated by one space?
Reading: 52.5 mV
